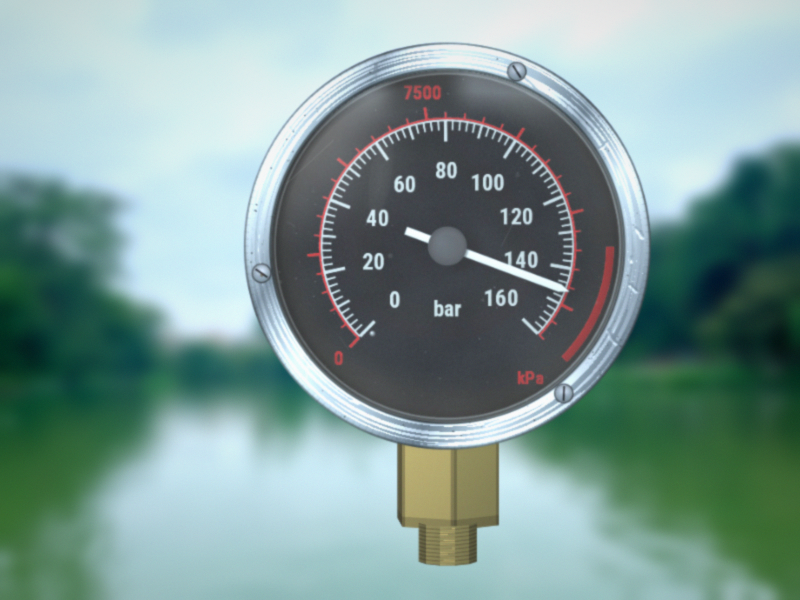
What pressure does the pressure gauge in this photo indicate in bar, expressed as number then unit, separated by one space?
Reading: 146 bar
